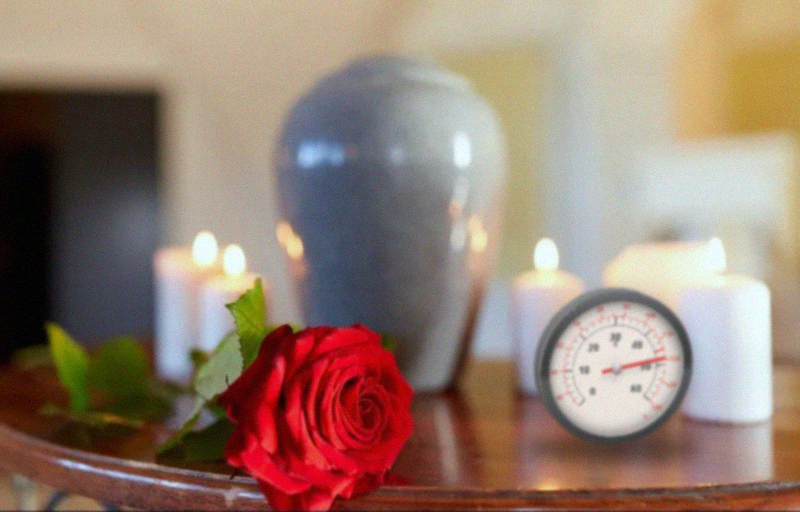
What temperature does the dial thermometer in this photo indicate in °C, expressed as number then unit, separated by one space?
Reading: 48 °C
